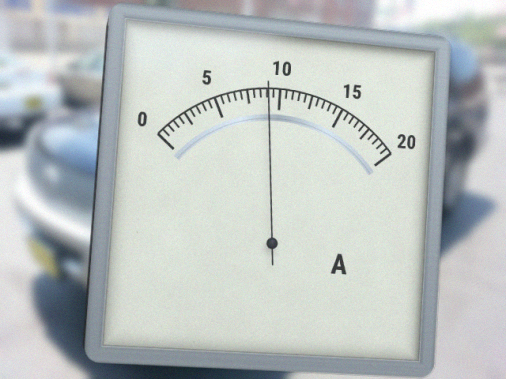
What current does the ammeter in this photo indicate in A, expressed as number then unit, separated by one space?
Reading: 9 A
